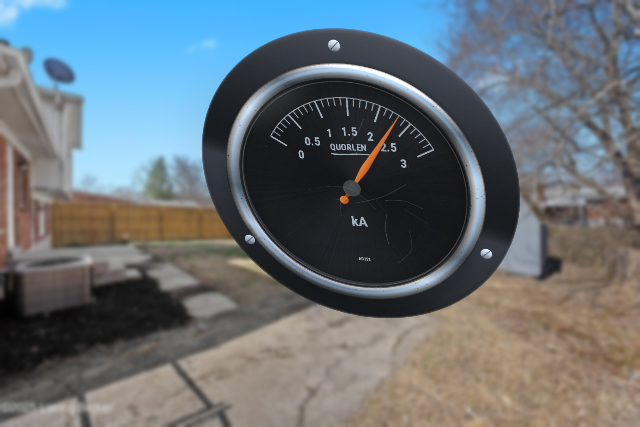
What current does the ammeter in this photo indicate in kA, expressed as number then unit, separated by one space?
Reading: 2.3 kA
